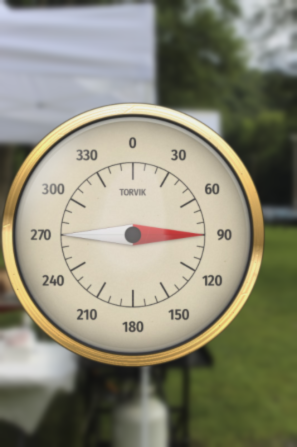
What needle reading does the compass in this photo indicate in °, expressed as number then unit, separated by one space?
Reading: 90 °
